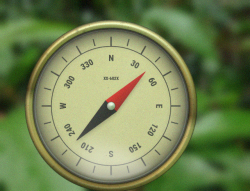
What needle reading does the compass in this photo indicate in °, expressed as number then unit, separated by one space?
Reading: 45 °
